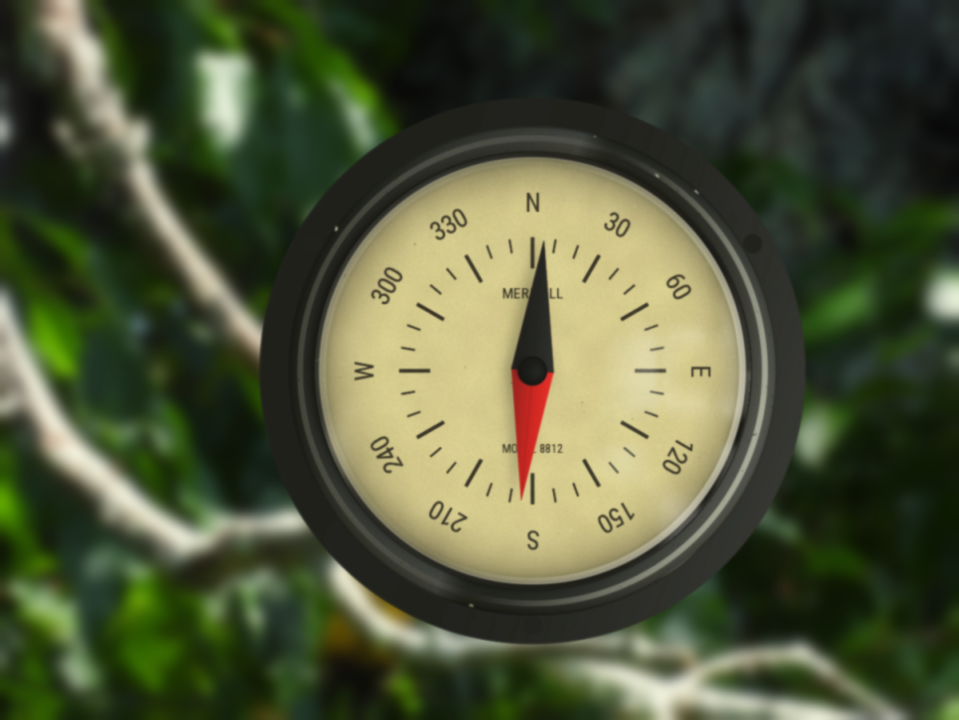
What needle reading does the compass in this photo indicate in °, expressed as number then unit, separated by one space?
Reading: 185 °
